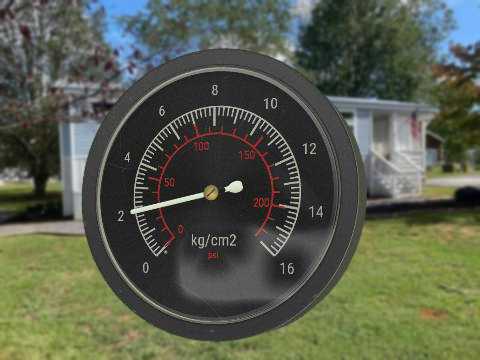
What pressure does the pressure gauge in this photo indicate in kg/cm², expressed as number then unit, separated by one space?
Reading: 2 kg/cm²
